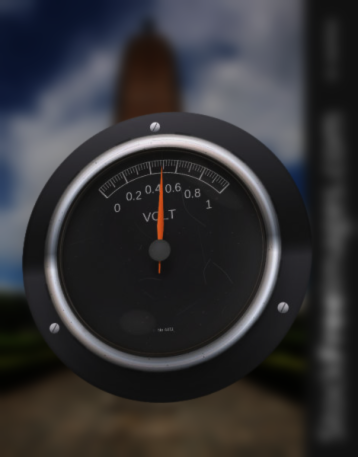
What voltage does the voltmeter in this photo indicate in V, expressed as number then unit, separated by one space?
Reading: 0.5 V
